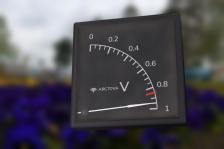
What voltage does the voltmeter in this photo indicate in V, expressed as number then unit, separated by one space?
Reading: 0.95 V
